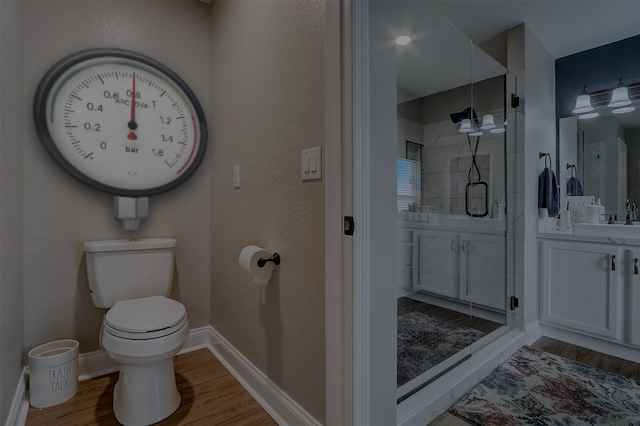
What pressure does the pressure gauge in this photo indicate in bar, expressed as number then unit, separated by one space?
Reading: 0.8 bar
